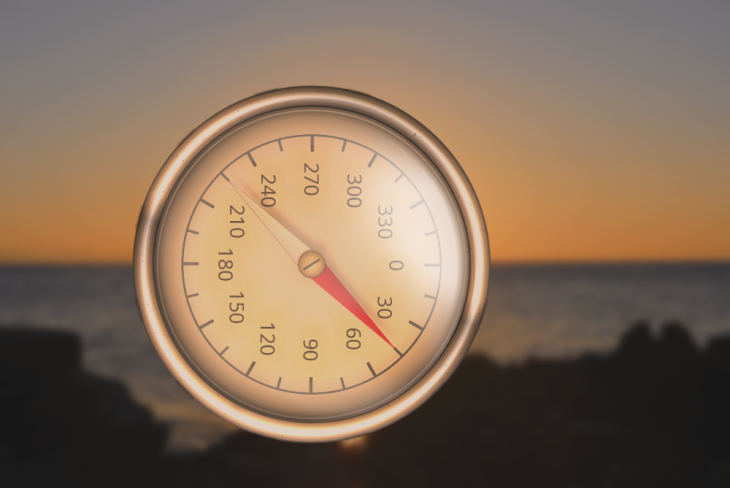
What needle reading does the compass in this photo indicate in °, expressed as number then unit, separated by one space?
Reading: 45 °
